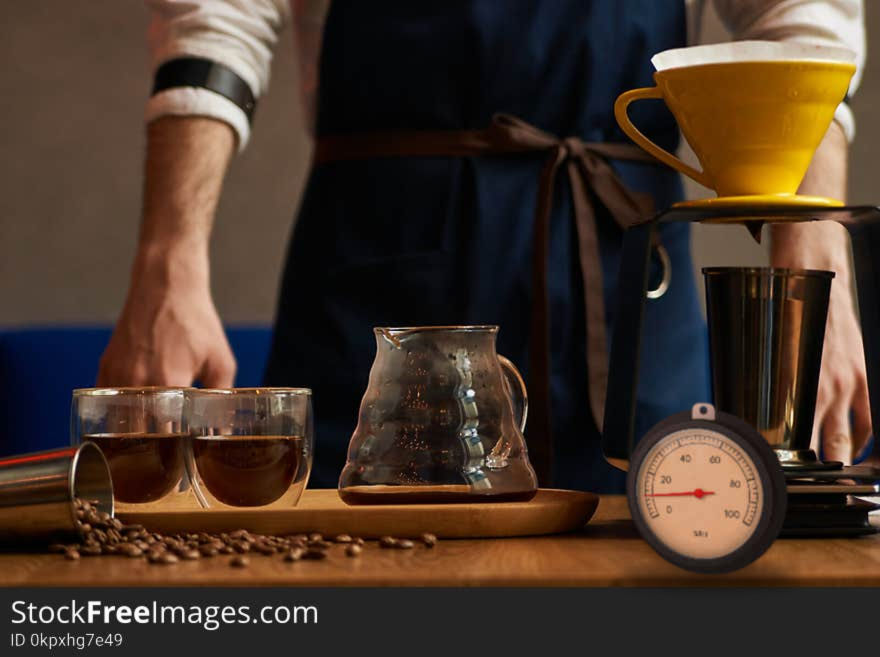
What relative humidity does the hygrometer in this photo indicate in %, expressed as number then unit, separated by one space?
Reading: 10 %
